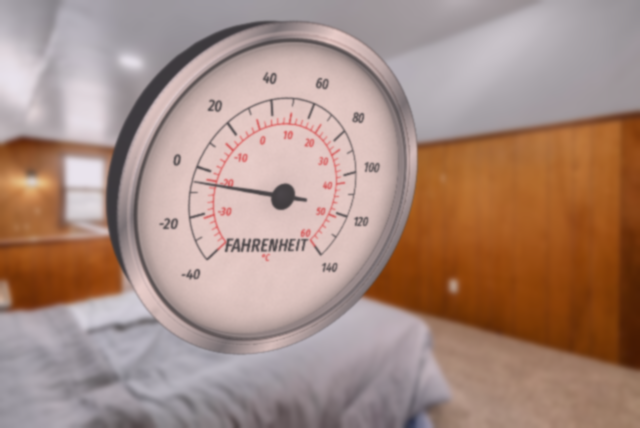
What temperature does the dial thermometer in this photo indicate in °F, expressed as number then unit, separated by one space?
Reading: -5 °F
